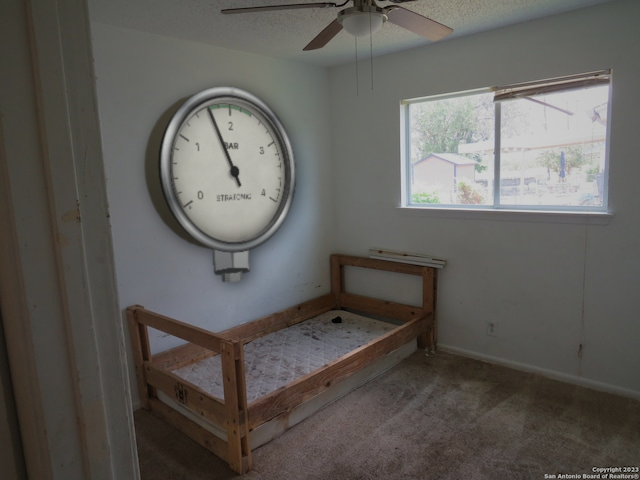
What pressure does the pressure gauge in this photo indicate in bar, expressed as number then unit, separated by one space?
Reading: 1.6 bar
